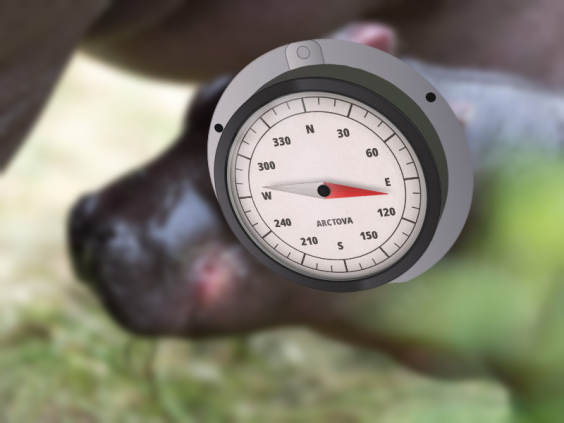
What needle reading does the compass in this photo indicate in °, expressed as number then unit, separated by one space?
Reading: 100 °
